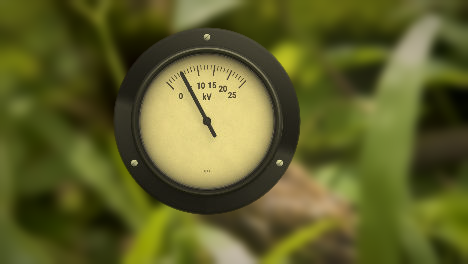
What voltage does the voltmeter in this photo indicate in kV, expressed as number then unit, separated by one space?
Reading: 5 kV
